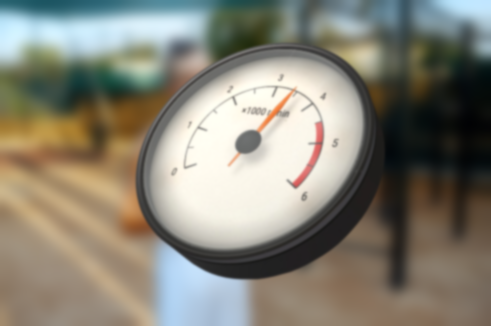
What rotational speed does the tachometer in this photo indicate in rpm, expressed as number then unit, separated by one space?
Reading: 3500 rpm
